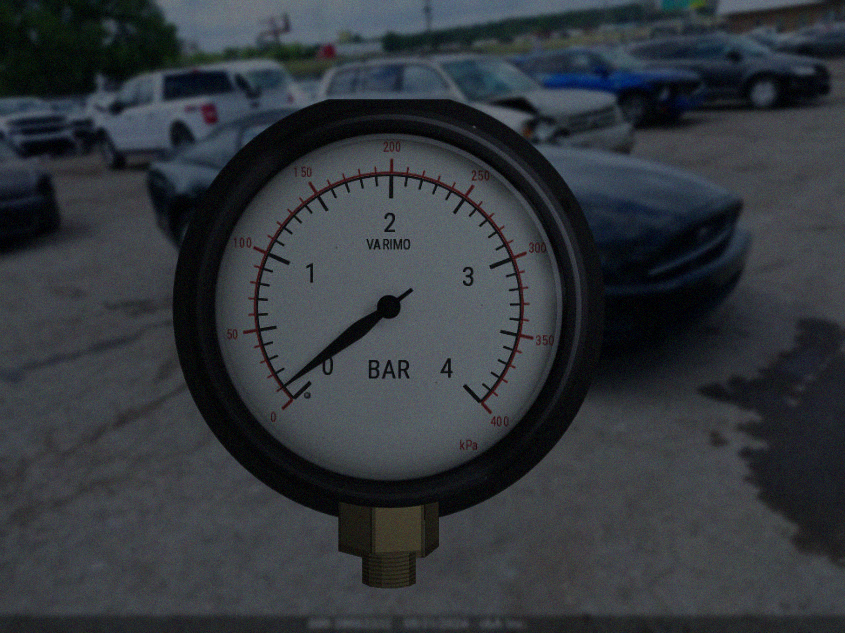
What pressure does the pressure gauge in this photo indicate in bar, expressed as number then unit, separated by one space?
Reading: 0.1 bar
